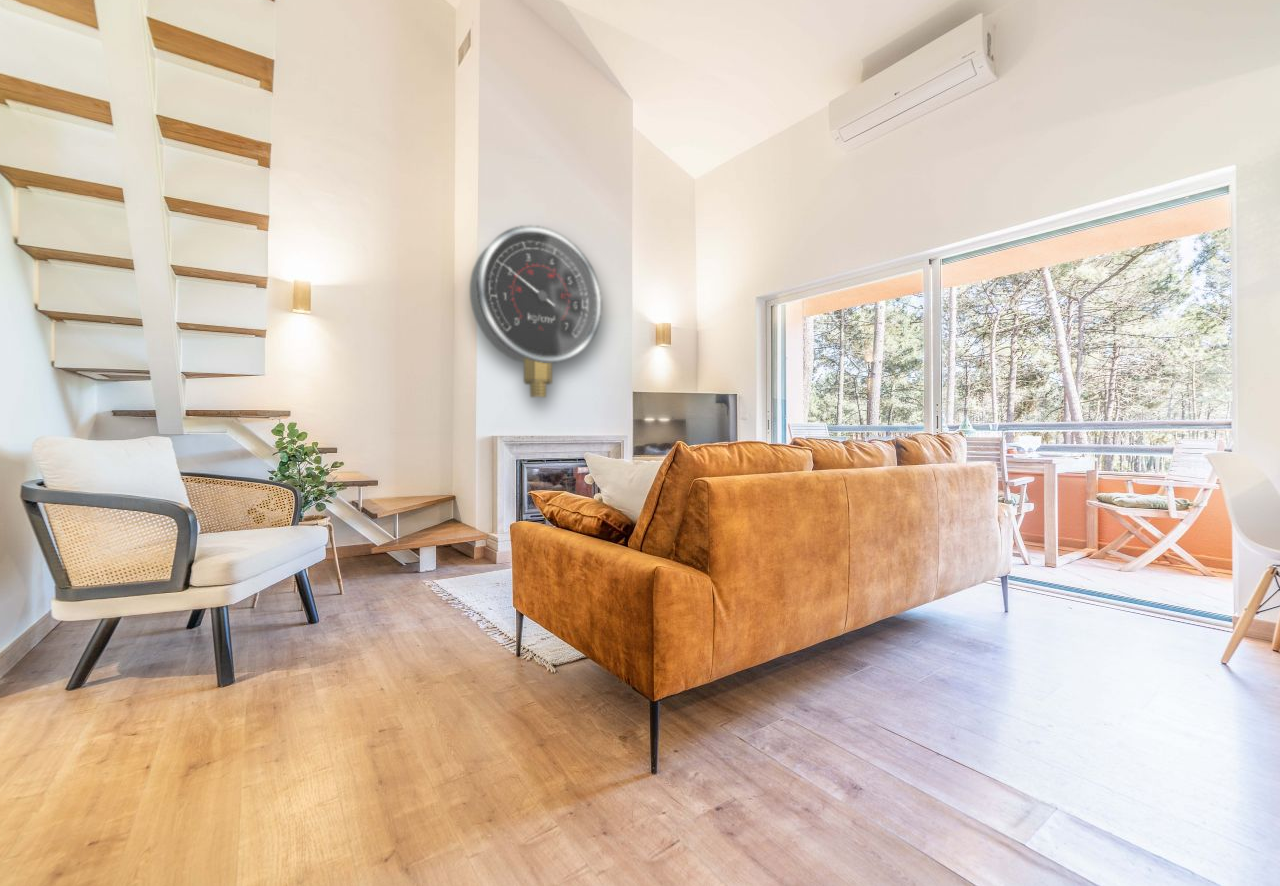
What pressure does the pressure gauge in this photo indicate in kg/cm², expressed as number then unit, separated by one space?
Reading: 2 kg/cm²
